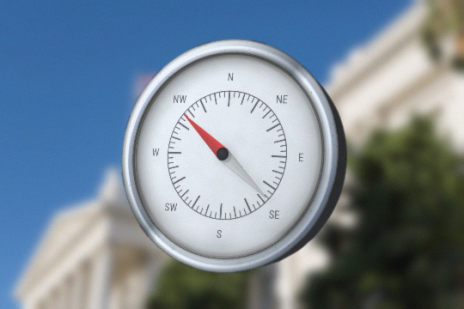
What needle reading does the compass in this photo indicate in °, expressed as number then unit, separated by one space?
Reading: 310 °
